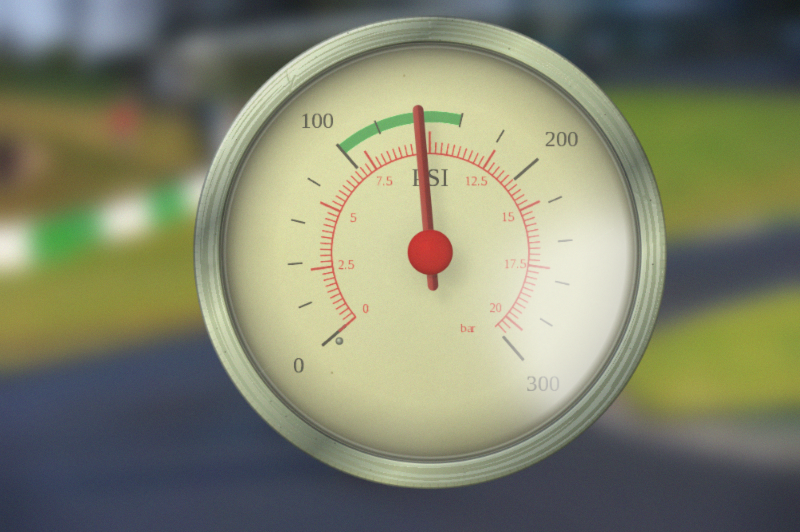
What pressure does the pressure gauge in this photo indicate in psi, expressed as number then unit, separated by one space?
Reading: 140 psi
